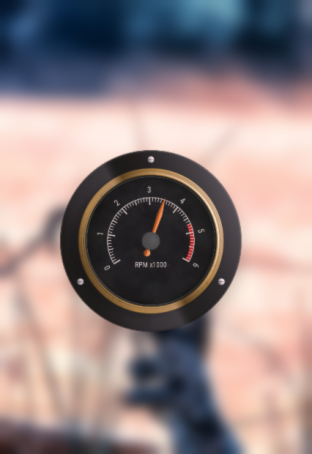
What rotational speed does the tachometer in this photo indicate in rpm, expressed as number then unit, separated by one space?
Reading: 3500 rpm
